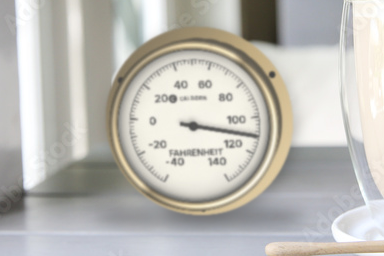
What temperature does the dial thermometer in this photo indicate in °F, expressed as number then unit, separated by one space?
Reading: 110 °F
